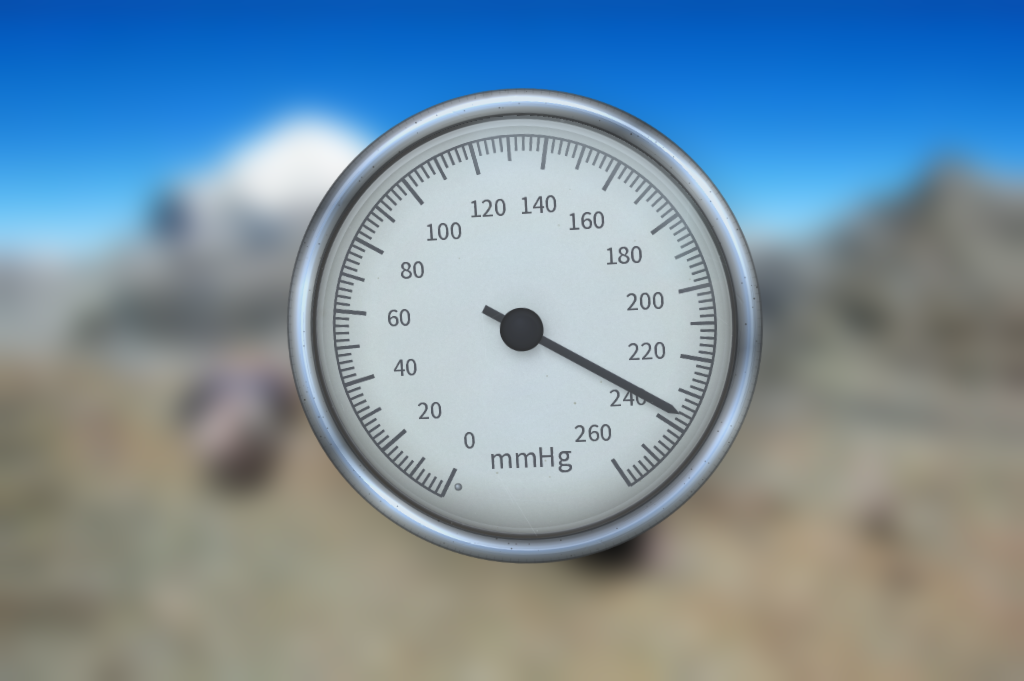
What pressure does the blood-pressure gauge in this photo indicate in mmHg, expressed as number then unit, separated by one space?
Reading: 236 mmHg
